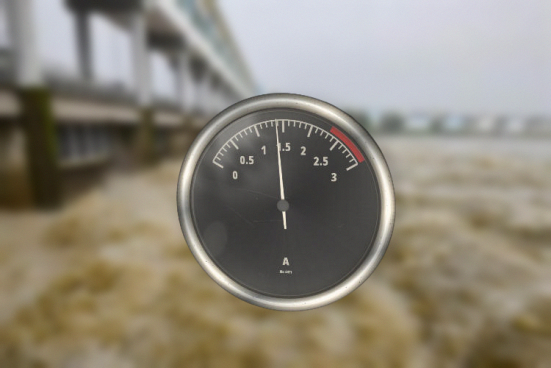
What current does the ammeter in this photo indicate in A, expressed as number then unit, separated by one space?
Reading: 1.4 A
